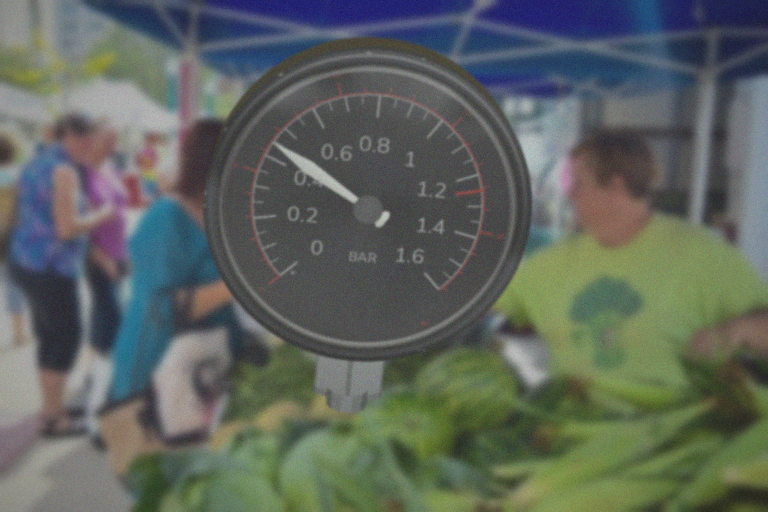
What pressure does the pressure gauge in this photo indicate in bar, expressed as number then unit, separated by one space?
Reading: 0.45 bar
